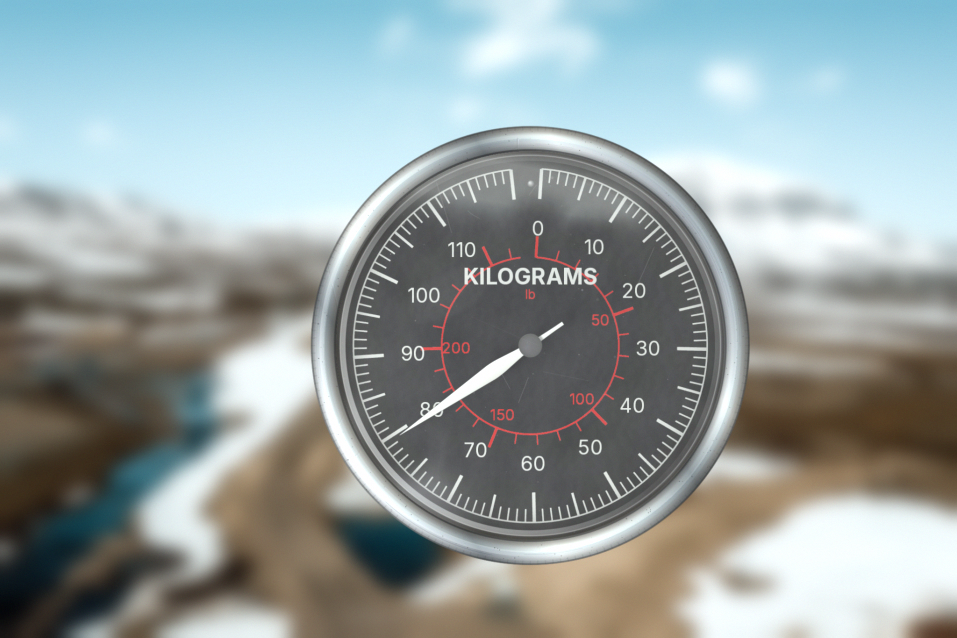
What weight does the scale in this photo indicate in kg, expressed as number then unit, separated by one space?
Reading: 79.5 kg
